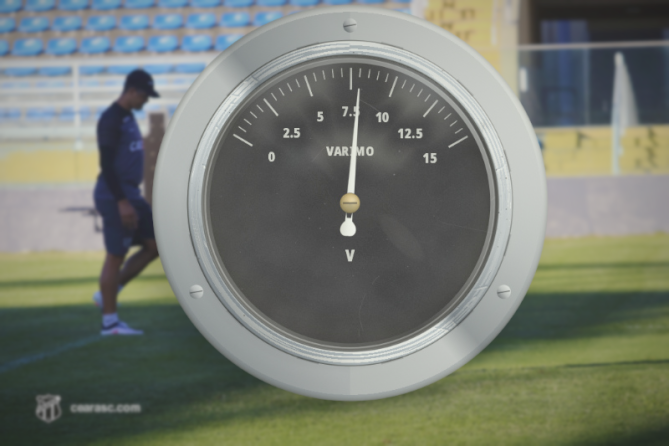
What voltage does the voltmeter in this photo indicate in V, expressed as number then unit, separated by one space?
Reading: 8 V
